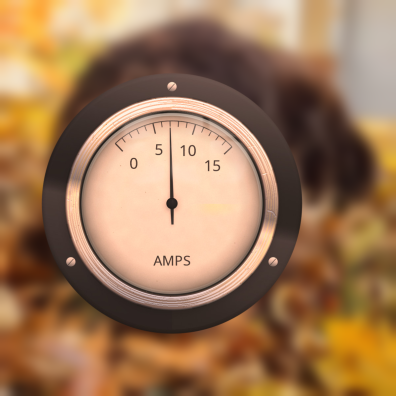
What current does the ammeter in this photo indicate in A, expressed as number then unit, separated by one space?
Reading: 7 A
